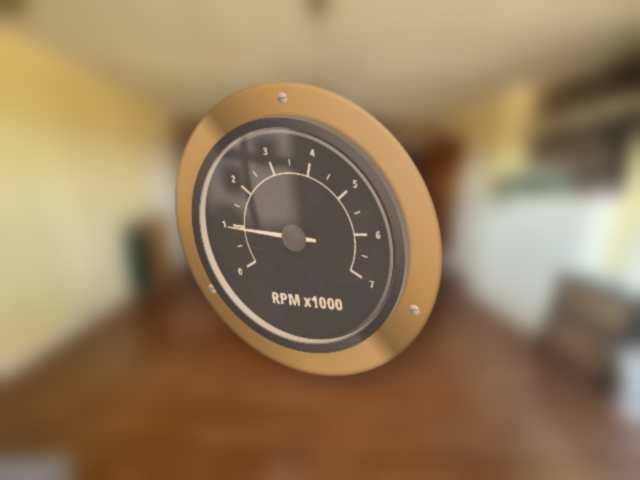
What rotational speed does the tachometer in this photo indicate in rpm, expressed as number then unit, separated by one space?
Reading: 1000 rpm
